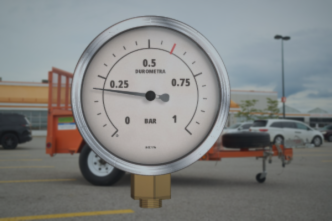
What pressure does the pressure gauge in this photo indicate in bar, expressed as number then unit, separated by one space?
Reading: 0.2 bar
